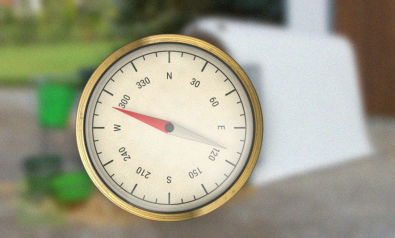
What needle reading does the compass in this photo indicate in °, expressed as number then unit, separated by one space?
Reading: 290 °
